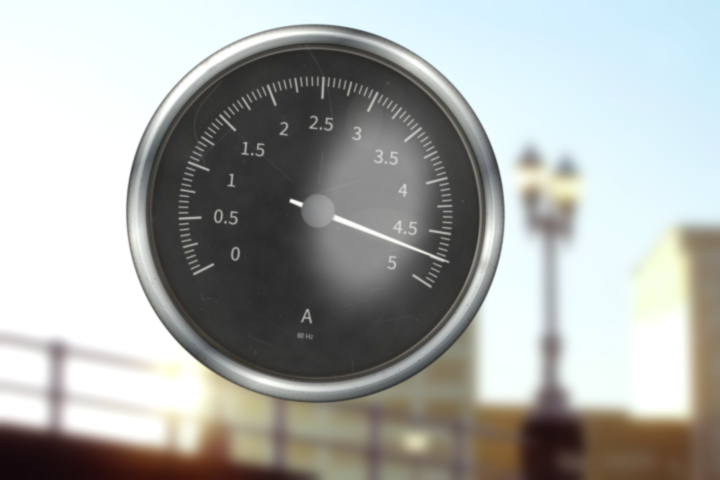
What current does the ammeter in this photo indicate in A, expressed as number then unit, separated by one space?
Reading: 4.75 A
